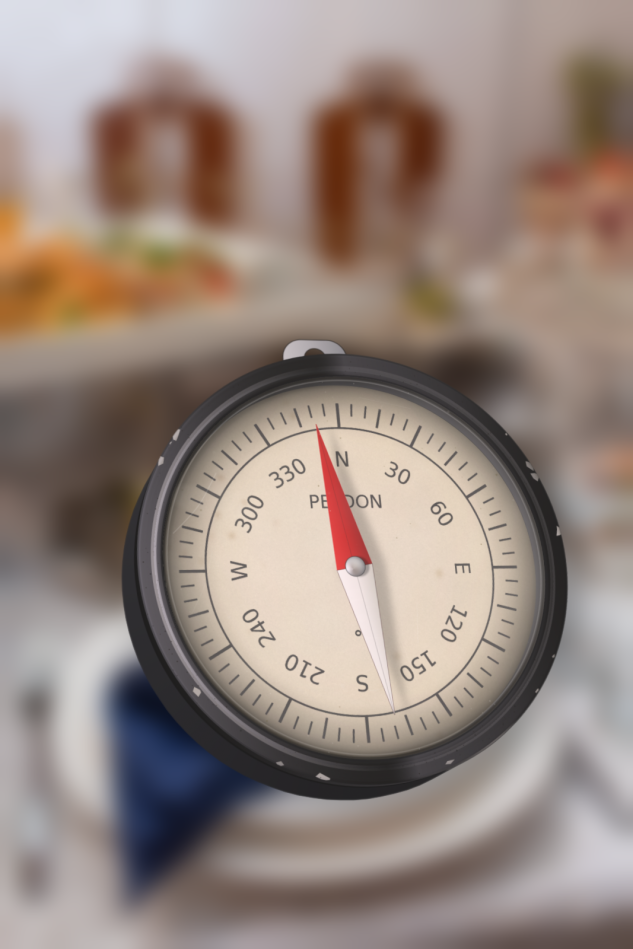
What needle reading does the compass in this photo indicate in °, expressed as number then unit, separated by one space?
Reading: 350 °
